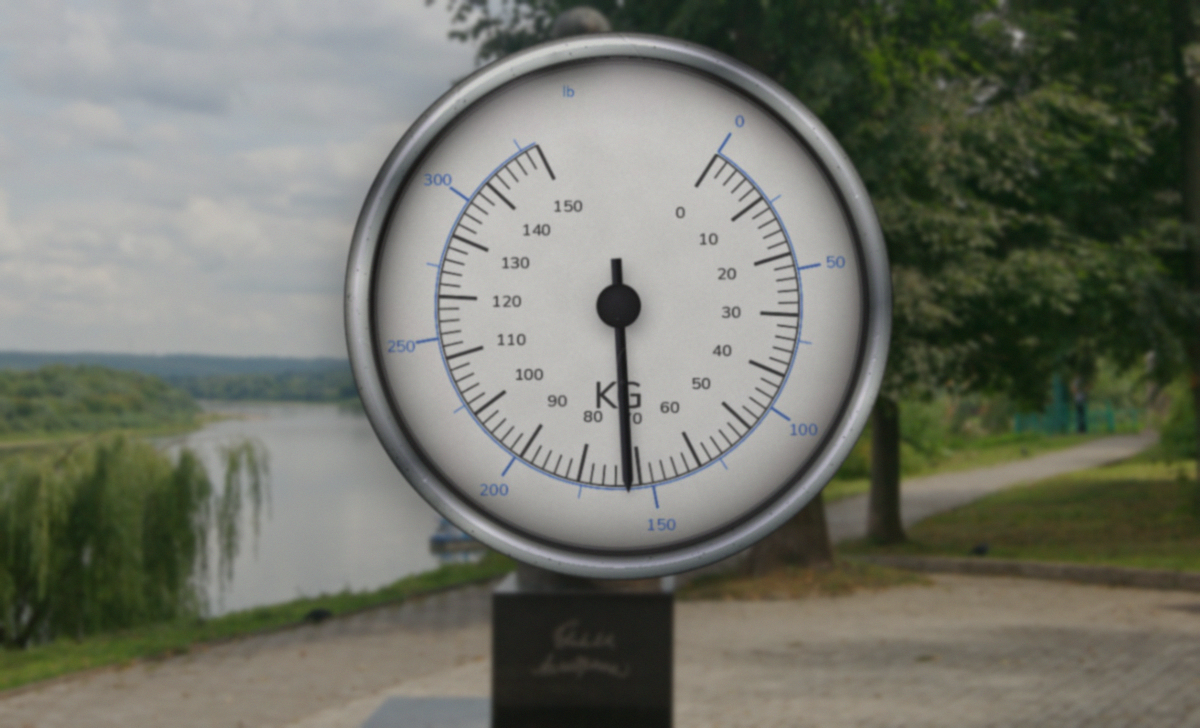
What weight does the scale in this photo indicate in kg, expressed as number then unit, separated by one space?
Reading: 72 kg
